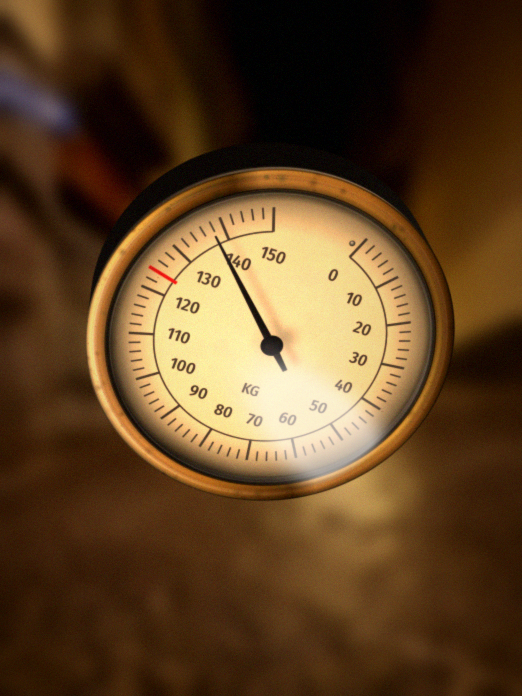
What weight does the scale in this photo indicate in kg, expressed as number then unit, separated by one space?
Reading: 138 kg
